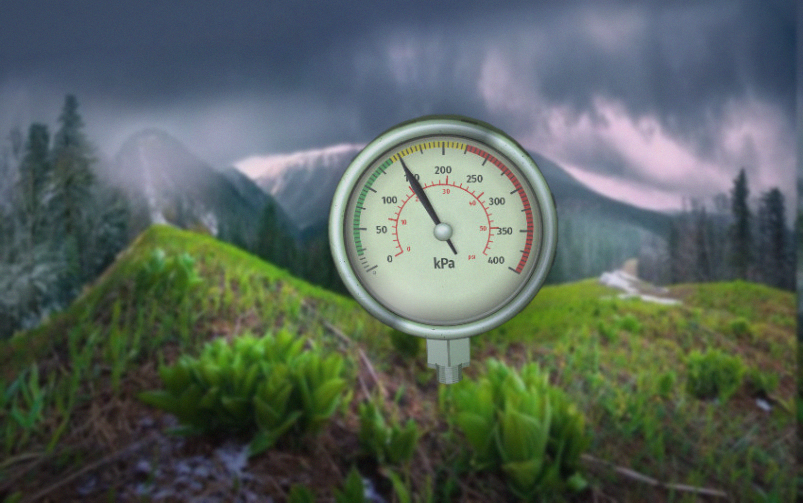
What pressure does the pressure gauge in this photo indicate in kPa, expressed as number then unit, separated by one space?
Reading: 150 kPa
